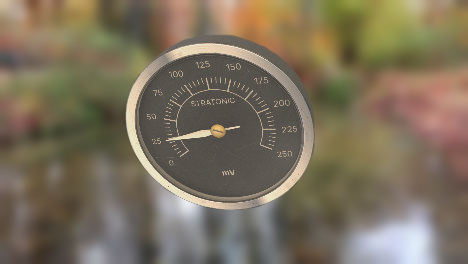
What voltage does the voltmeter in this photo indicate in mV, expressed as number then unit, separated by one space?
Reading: 25 mV
